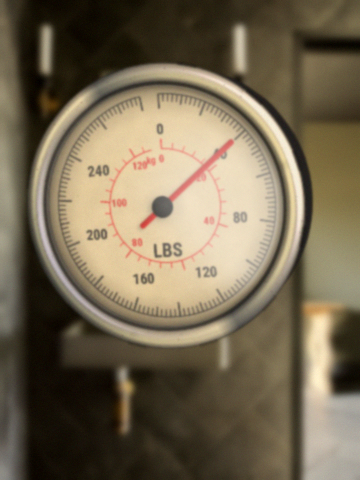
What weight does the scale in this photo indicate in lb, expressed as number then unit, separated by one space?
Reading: 40 lb
